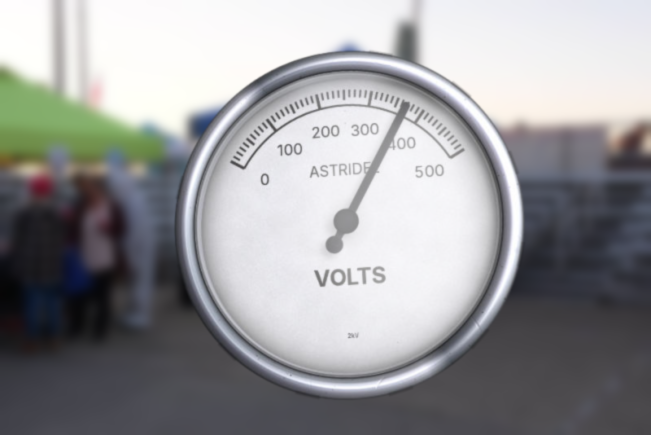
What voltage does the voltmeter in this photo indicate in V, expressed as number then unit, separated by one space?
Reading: 370 V
